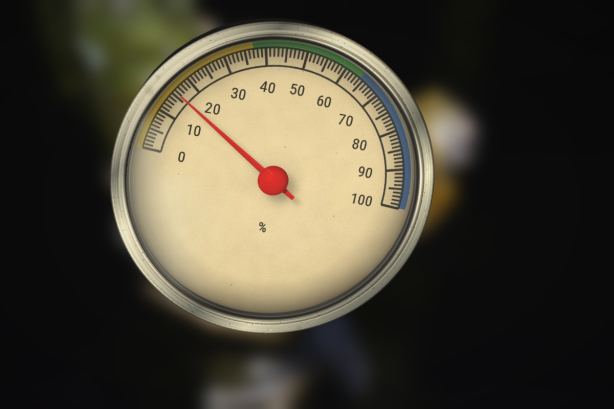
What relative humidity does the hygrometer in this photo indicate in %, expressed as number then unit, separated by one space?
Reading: 16 %
